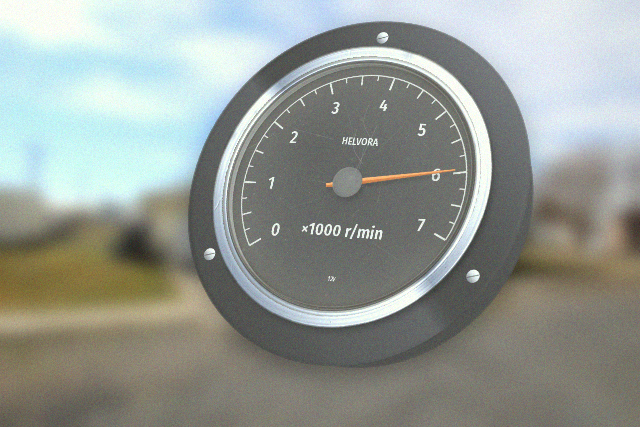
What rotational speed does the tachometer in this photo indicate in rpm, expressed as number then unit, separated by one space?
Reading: 6000 rpm
